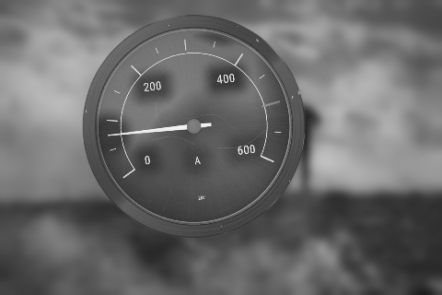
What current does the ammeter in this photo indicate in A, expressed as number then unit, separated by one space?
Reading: 75 A
